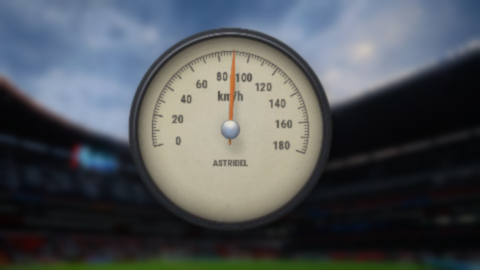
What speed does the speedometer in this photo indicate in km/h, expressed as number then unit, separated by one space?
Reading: 90 km/h
